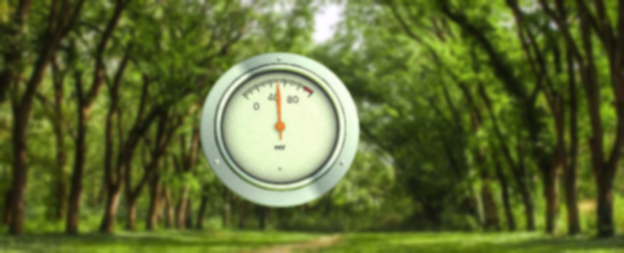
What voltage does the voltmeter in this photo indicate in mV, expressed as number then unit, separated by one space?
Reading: 50 mV
